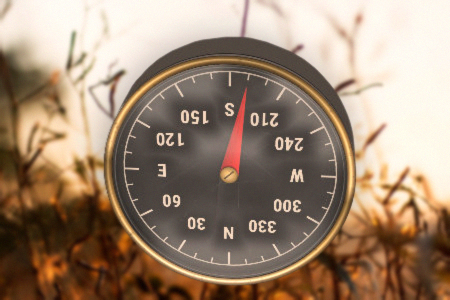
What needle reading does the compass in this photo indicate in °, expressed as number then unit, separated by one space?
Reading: 190 °
